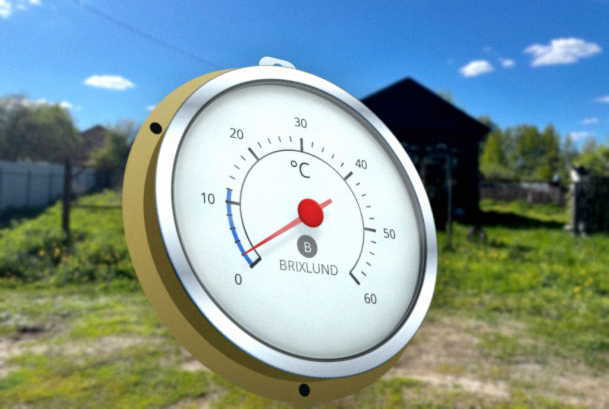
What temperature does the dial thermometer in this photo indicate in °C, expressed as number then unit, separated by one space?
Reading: 2 °C
